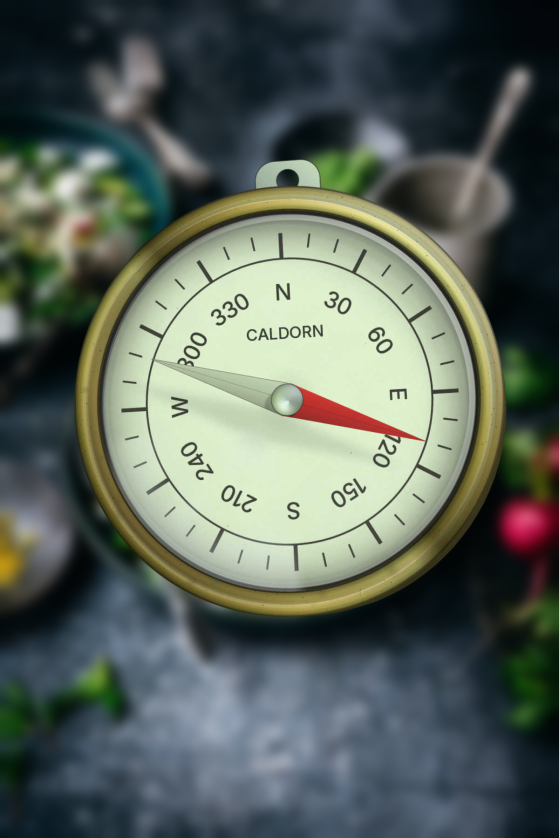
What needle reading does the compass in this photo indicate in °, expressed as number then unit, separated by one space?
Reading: 110 °
